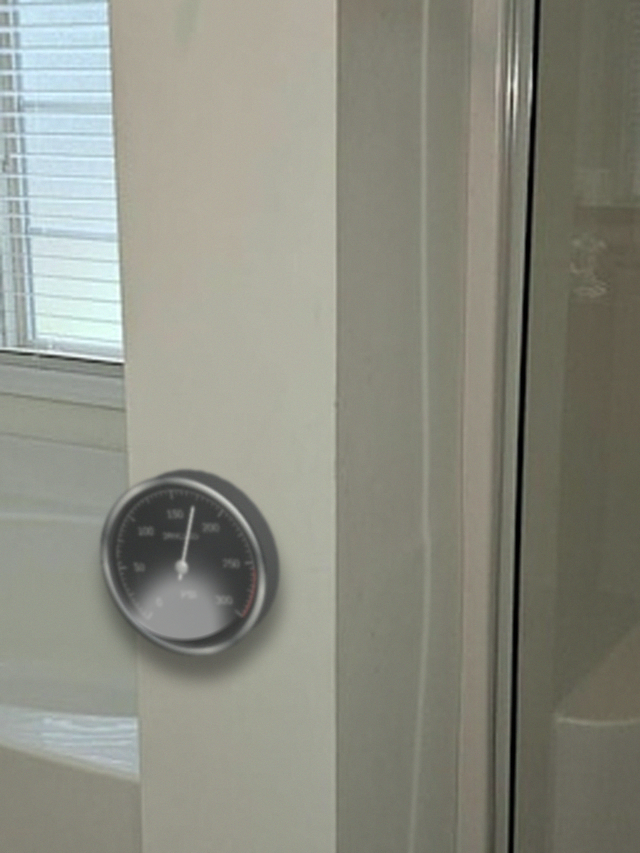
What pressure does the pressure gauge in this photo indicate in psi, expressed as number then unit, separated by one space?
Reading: 175 psi
